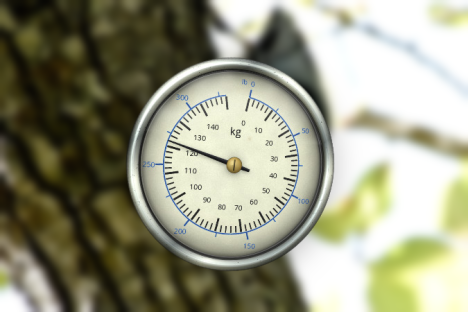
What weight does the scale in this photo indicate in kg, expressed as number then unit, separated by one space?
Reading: 122 kg
